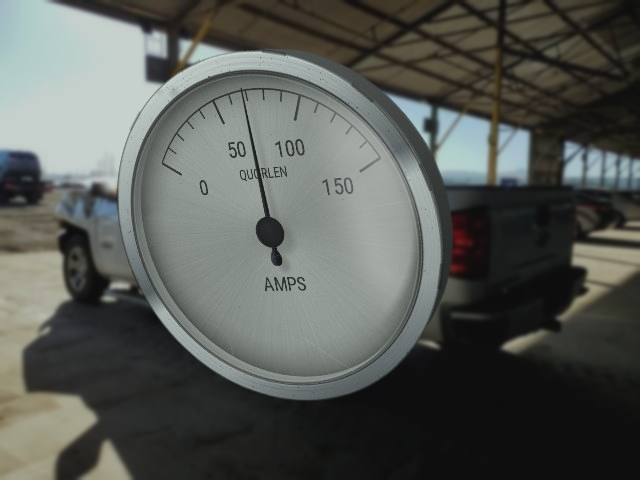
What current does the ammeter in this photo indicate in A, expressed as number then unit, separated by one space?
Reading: 70 A
